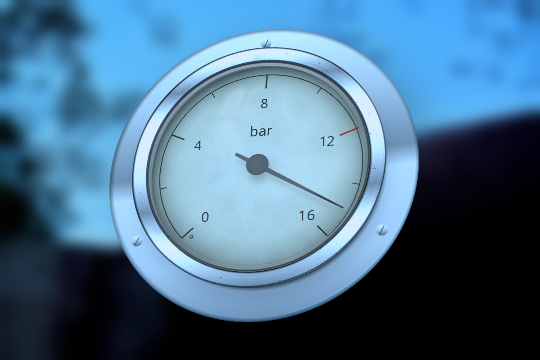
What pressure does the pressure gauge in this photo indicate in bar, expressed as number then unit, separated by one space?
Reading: 15 bar
